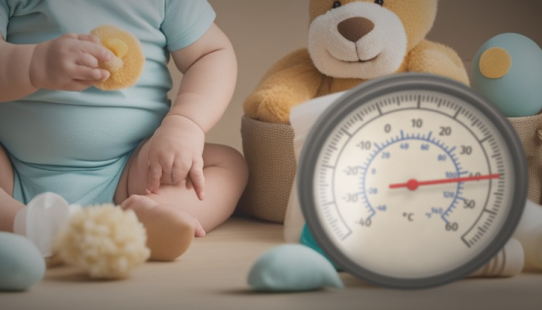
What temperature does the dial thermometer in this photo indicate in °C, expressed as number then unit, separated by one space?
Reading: 40 °C
